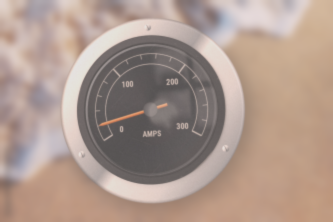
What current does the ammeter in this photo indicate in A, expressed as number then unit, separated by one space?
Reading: 20 A
